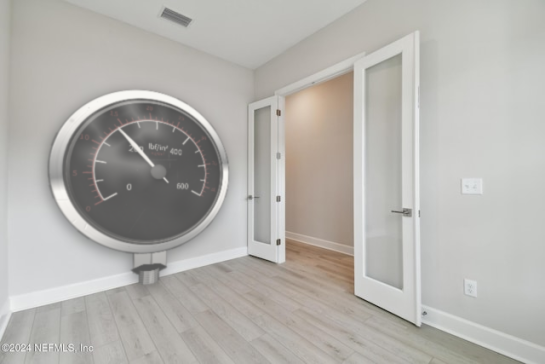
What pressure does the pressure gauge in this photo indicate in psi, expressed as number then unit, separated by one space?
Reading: 200 psi
